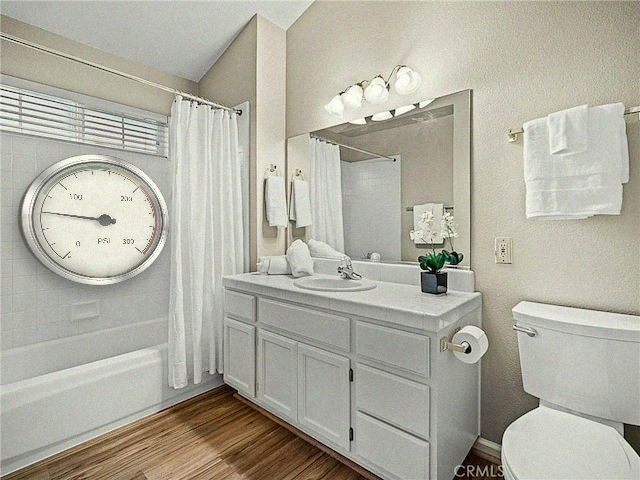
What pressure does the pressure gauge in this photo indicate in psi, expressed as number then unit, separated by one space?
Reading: 60 psi
